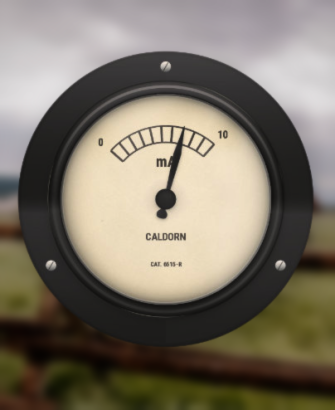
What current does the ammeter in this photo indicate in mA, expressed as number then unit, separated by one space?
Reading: 7 mA
